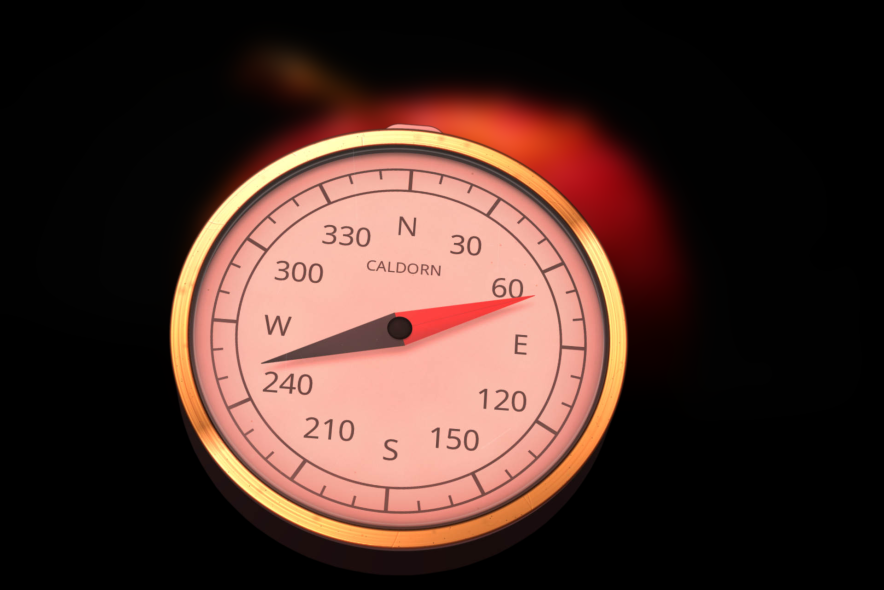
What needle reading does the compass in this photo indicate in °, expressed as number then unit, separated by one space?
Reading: 70 °
